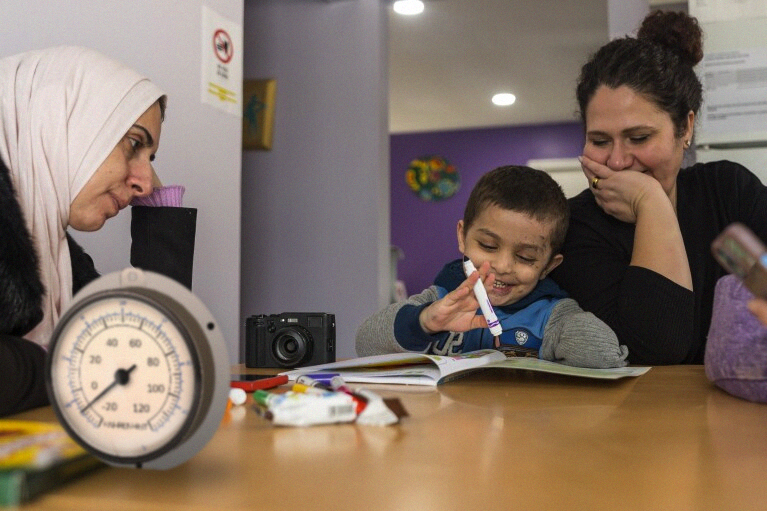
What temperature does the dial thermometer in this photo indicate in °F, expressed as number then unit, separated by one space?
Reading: -10 °F
